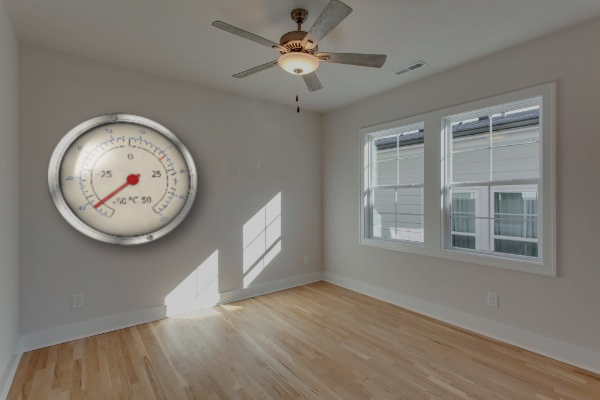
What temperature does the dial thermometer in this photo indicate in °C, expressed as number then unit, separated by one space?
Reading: -42.5 °C
